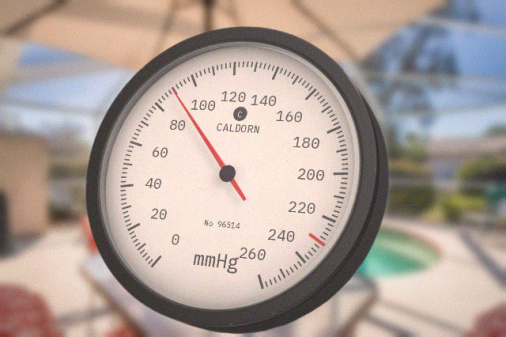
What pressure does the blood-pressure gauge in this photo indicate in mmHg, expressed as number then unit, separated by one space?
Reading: 90 mmHg
